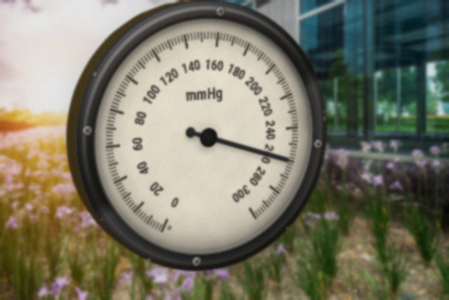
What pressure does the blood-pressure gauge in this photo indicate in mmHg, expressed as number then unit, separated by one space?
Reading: 260 mmHg
